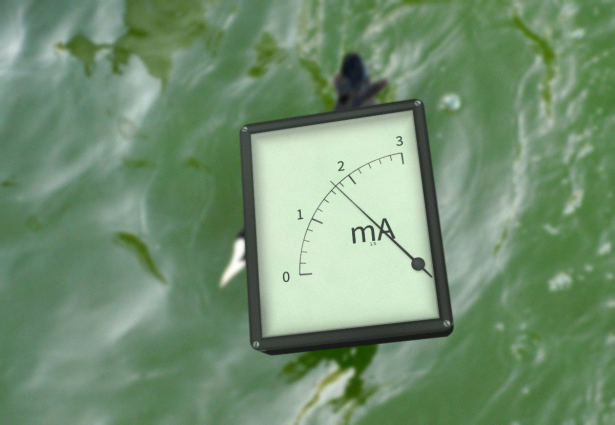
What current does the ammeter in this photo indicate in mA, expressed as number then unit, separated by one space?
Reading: 1.7 mA
